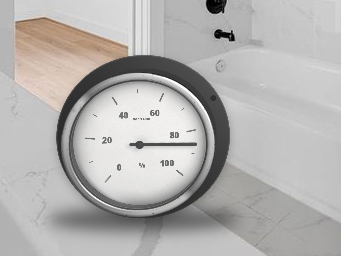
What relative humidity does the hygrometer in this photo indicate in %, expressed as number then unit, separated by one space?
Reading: 85 %
